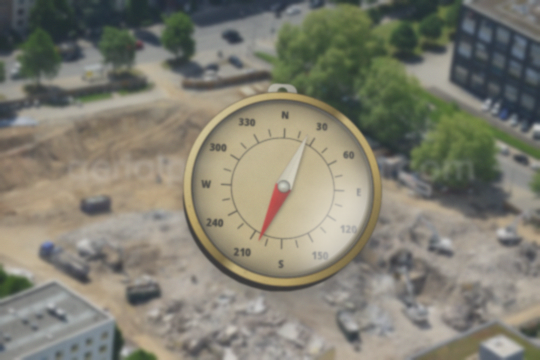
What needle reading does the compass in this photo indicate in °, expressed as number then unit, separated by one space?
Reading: 202.5 °
